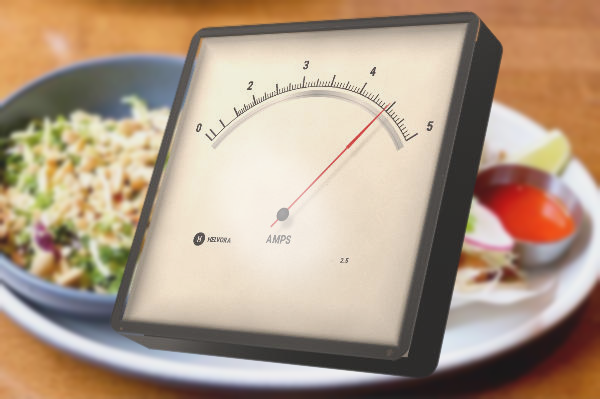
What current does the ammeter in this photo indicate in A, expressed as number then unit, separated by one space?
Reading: 4.5 A
